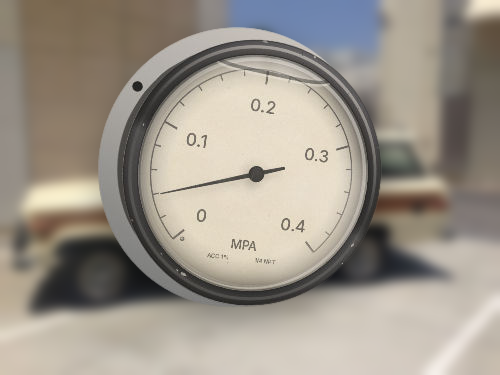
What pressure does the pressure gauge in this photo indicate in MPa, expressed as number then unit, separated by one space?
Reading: 0.04 MPa
